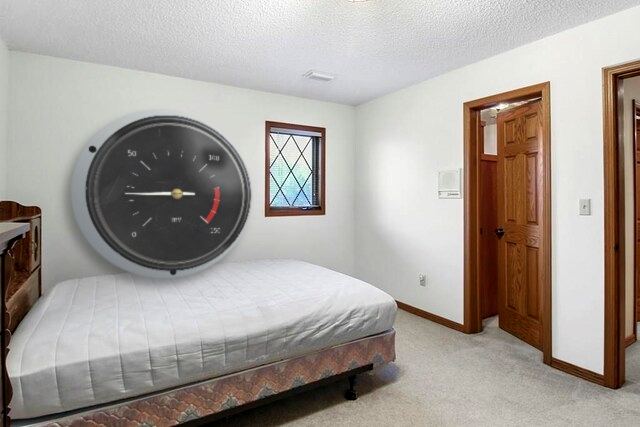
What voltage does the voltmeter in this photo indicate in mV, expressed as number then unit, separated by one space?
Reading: 25 mV
